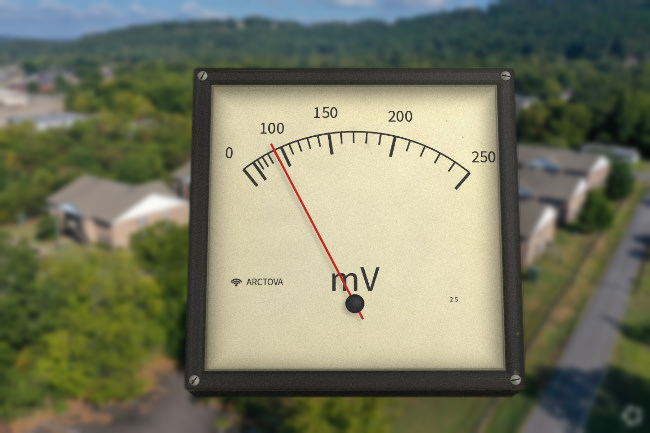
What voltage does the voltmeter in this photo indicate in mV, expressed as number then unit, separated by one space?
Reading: 90 mV
